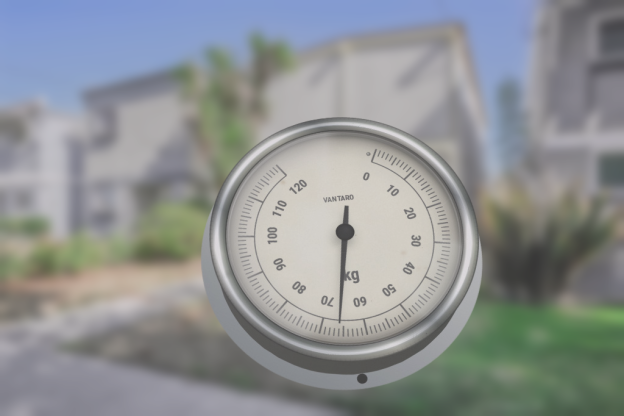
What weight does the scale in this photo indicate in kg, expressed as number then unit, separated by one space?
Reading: 66 kg
